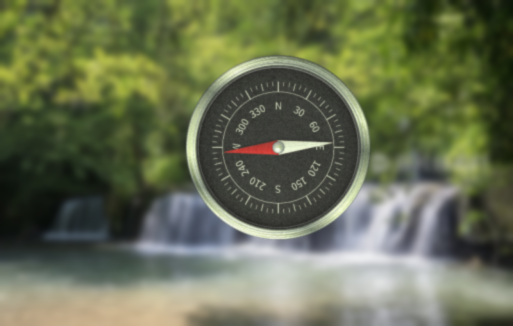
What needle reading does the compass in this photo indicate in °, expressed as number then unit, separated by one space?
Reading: 265 °
